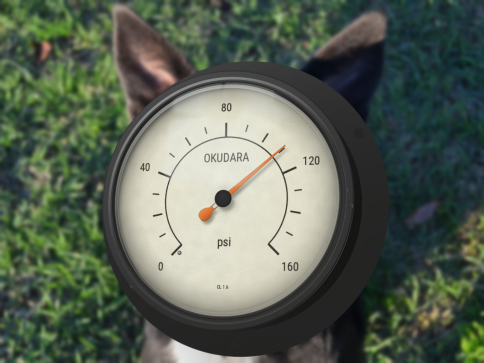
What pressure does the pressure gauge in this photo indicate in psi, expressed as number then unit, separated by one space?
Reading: 110 psi
